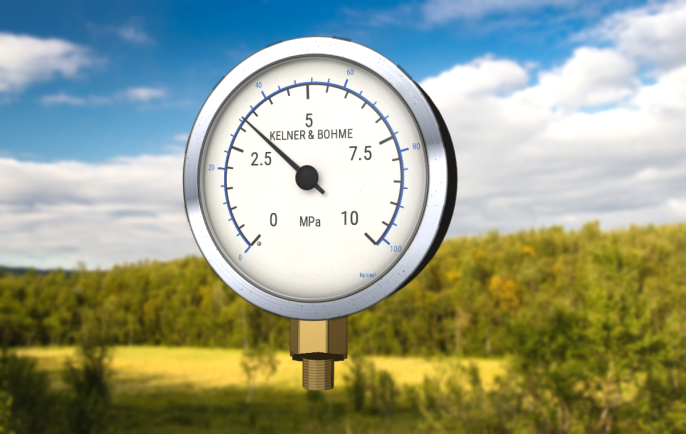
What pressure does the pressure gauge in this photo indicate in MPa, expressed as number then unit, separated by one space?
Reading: 3.25 MPa
